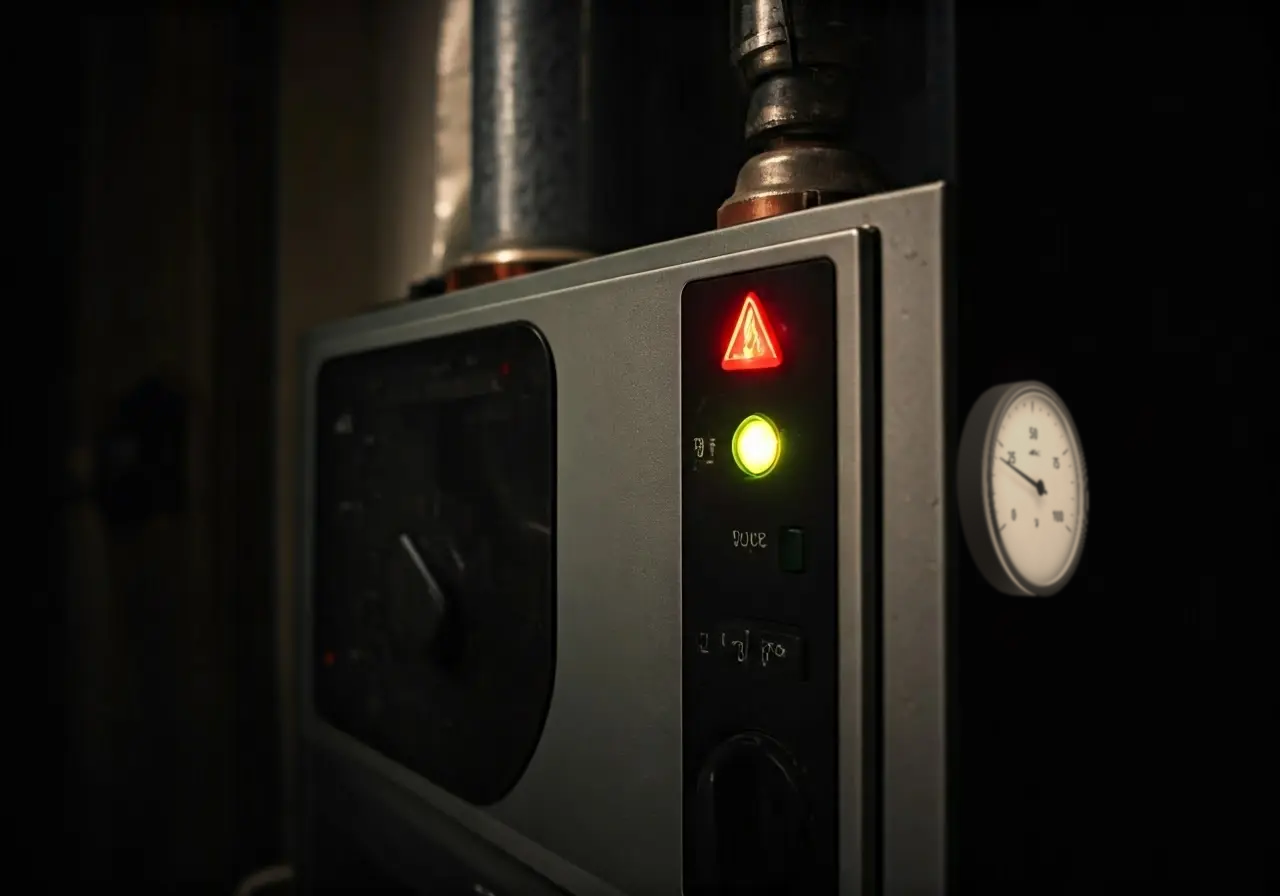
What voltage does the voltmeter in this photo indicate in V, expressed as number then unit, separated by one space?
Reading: 20 V
